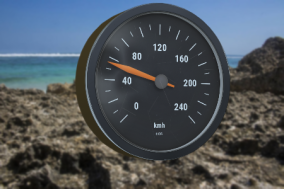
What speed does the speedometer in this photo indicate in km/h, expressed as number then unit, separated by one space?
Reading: 55 km/h
